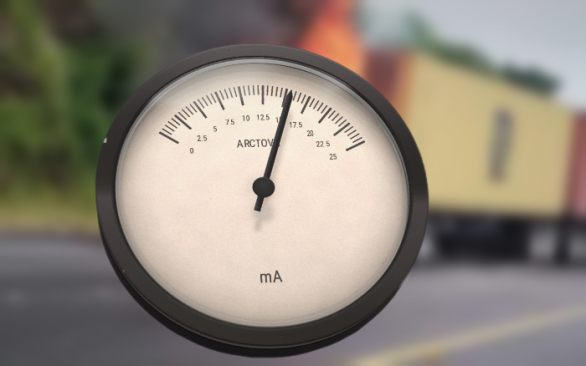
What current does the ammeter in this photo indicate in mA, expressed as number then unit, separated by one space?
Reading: 15.5 mA
